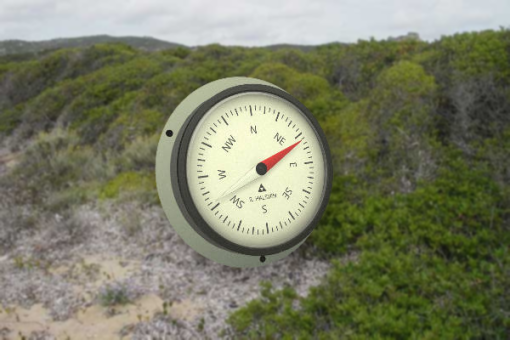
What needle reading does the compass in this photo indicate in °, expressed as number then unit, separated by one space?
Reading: 65 °
